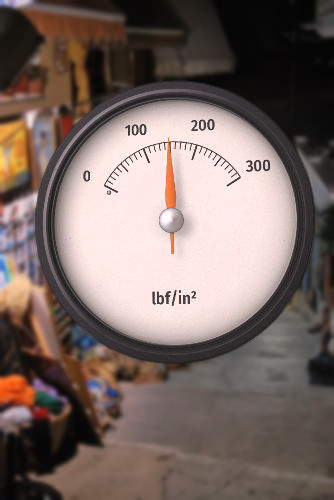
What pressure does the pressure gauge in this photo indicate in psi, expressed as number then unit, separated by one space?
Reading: 150 psi
